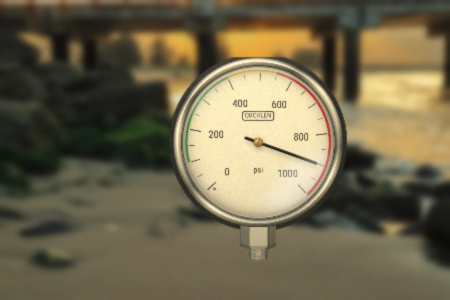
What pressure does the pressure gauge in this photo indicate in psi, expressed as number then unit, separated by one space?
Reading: 900 psi
